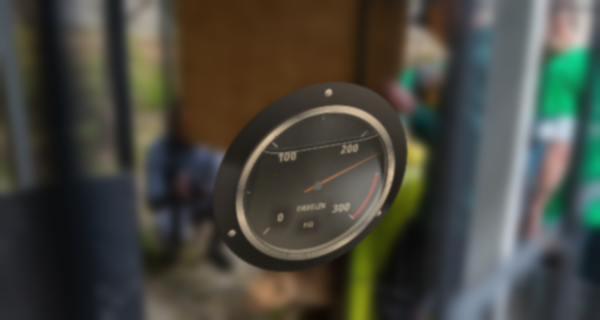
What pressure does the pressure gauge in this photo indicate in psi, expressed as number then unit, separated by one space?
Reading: 225 psi
